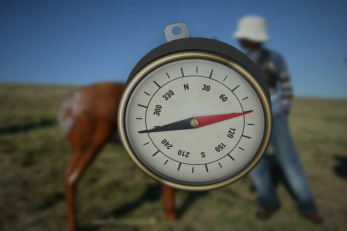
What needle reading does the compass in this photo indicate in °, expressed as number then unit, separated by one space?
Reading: 90 °
